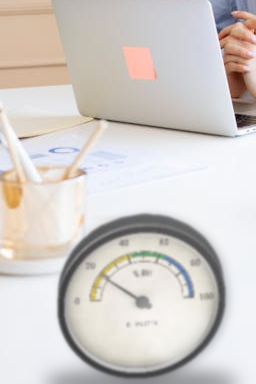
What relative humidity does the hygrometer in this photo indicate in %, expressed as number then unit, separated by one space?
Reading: 20 %
